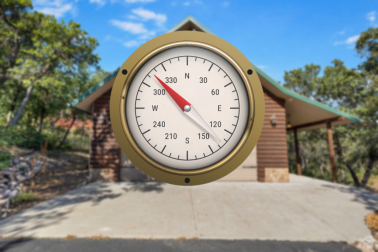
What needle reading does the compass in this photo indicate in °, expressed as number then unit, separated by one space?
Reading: 315 °
